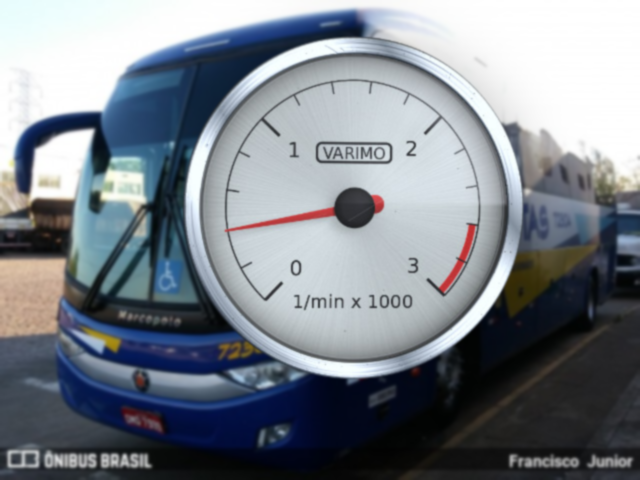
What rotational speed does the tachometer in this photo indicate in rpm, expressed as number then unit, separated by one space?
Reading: 400 rpm
